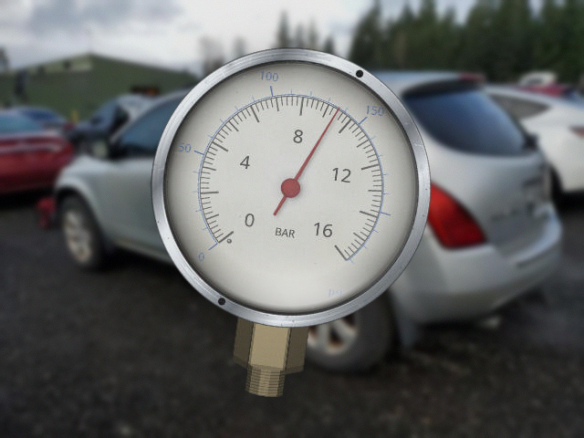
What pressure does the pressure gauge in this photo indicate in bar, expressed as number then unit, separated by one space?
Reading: 9.4 bar
